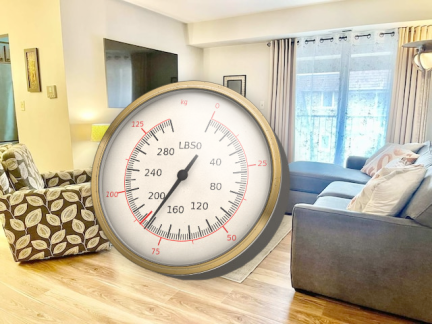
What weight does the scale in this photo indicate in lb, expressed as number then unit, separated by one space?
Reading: 180 lb
